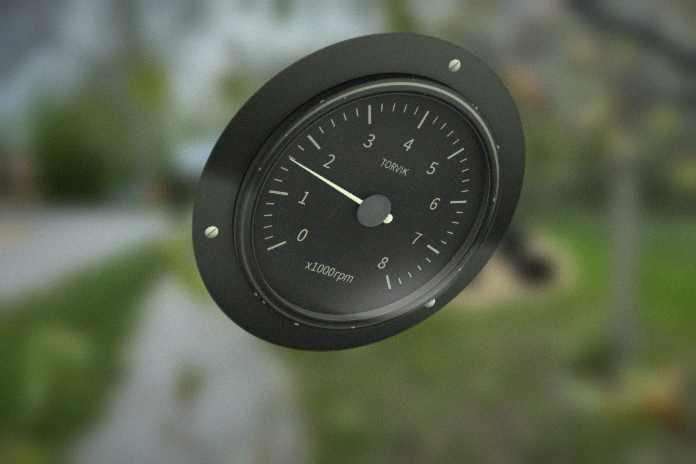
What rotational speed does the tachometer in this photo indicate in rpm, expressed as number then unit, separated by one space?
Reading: 1600 rpm
